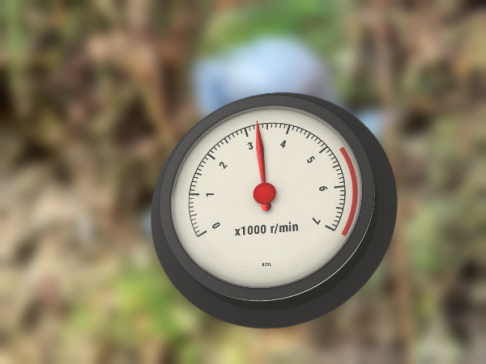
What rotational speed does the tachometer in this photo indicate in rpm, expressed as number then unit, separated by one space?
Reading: 3300 rpm
